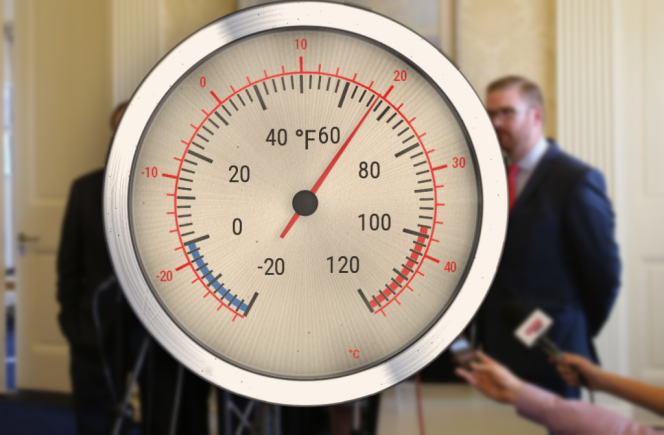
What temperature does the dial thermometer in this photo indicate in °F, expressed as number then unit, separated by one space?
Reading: 67 °F
